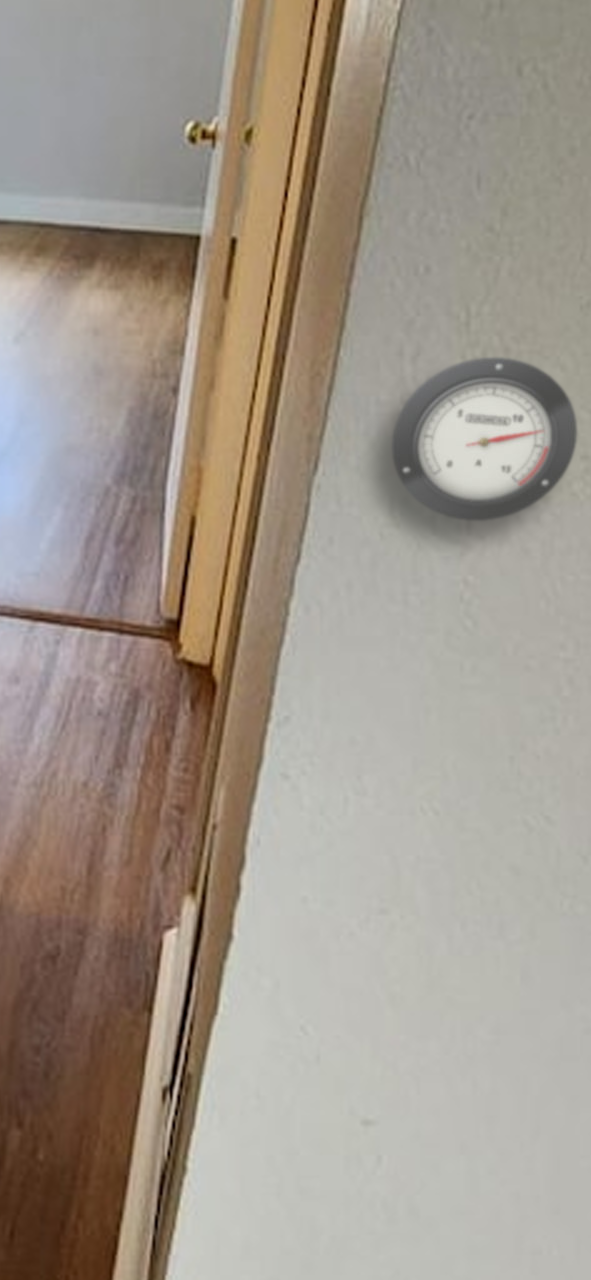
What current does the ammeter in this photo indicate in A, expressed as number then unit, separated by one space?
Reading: 11.5 A
